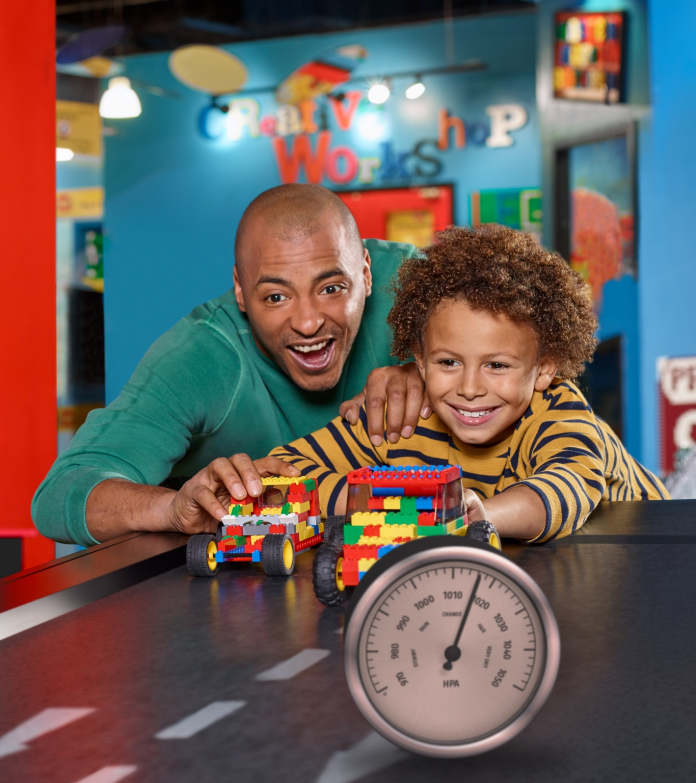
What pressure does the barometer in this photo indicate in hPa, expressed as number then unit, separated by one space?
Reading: 1016 hPa
